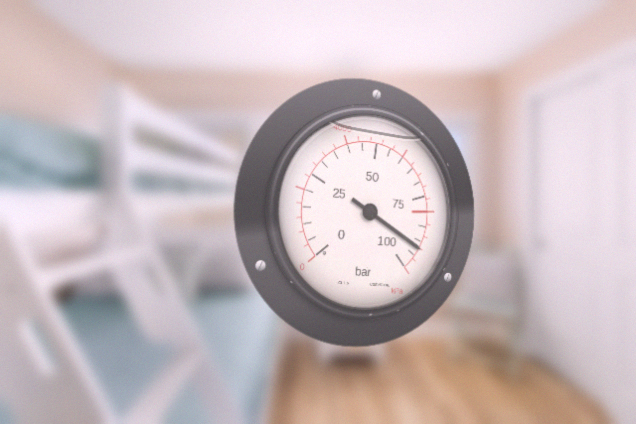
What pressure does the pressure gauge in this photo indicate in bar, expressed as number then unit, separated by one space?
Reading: 92.5 bar
